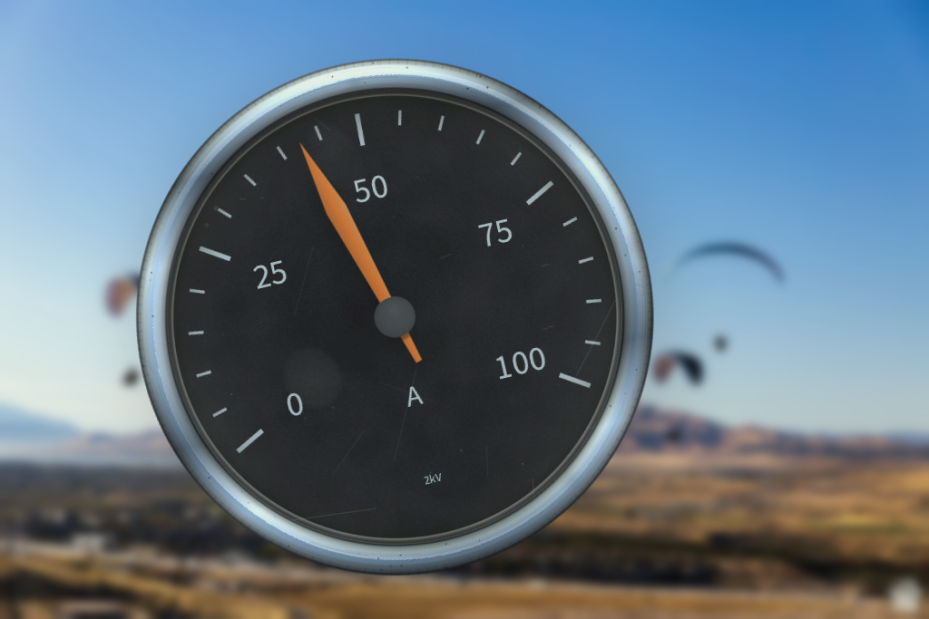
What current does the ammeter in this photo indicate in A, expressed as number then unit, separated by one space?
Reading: 42.5 A
